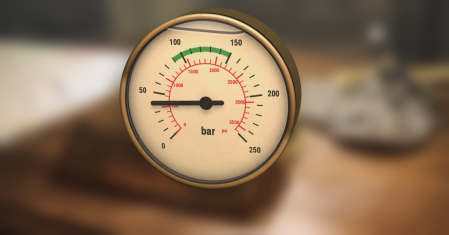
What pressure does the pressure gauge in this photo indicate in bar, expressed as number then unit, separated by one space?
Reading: 40 bar
